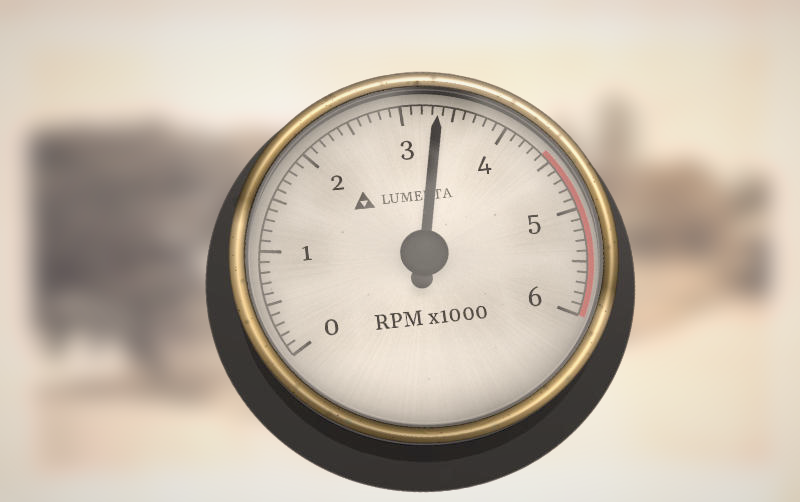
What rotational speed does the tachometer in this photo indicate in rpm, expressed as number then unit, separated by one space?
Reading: 3350 rpm
